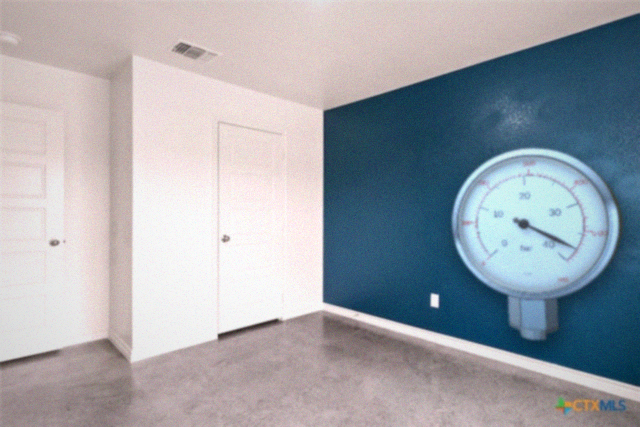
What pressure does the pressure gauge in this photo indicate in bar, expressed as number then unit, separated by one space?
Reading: 37.5 bar
